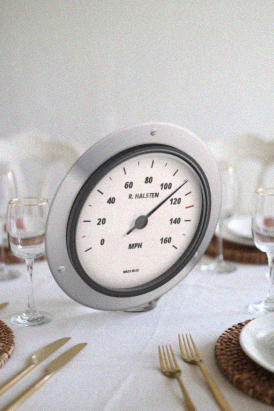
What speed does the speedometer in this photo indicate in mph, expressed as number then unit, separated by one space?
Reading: 110 mph
